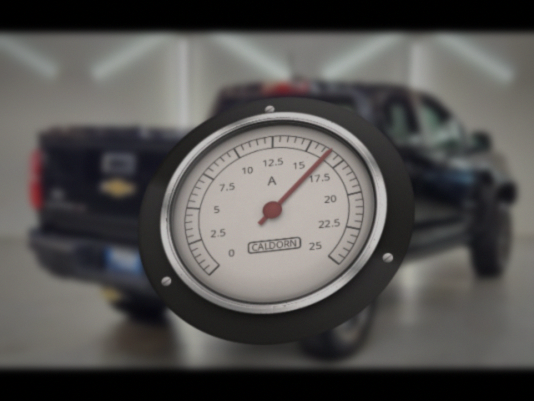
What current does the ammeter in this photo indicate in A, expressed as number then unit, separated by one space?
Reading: 16.5 A
